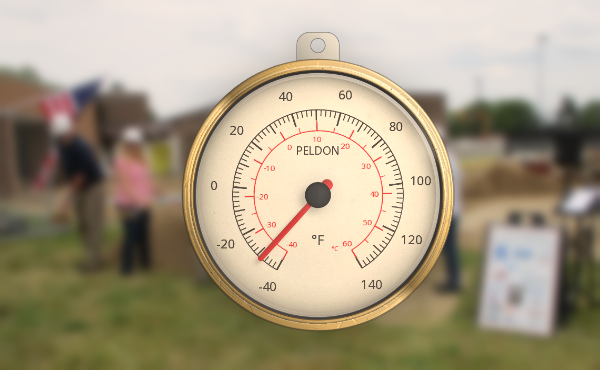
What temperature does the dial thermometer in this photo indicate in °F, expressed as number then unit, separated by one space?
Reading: -32 °F
